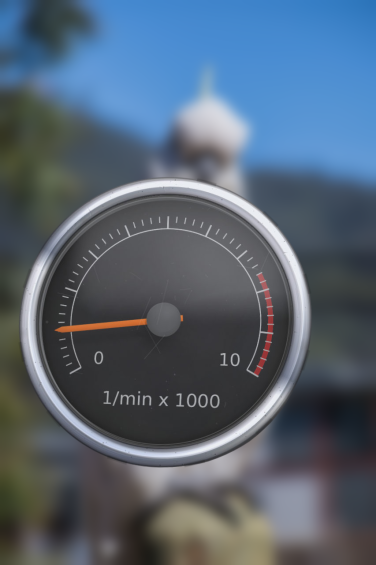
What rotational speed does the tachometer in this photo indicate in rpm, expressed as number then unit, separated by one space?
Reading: 1000 rpm
